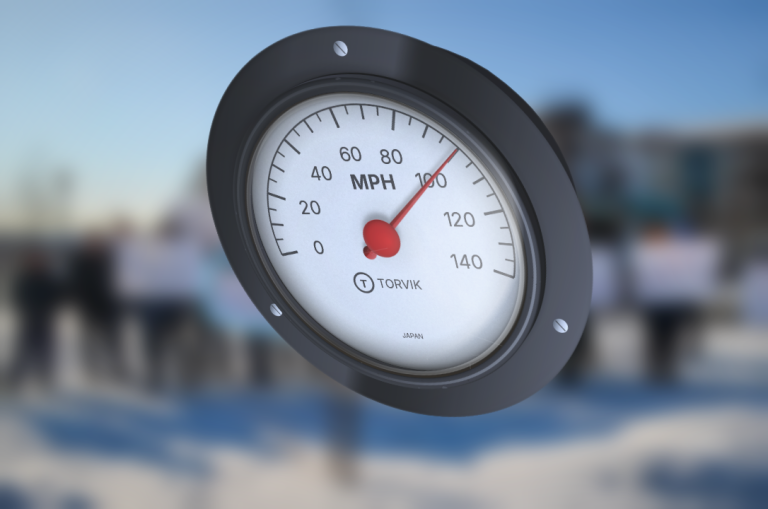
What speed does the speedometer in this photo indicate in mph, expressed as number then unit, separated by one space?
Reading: 100 mph
